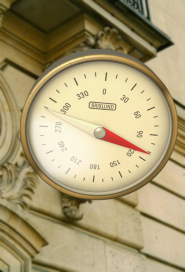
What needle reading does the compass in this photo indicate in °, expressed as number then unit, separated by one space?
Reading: 110 °
